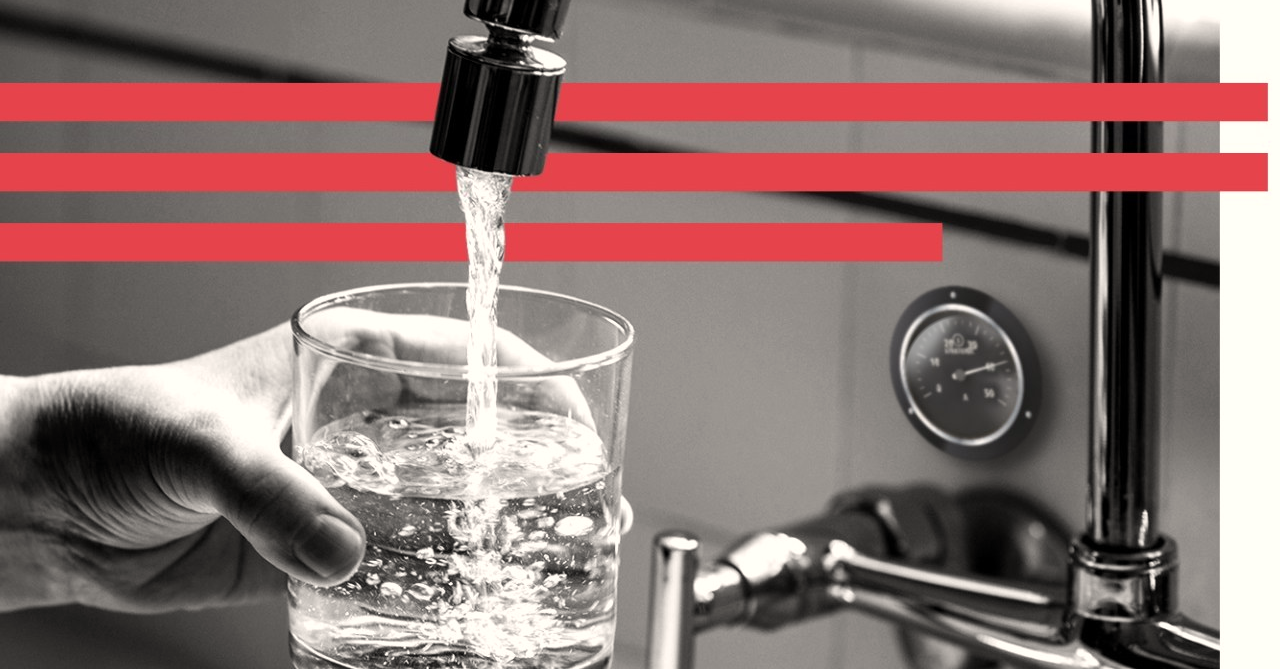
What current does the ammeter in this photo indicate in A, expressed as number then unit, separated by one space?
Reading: 40 A
